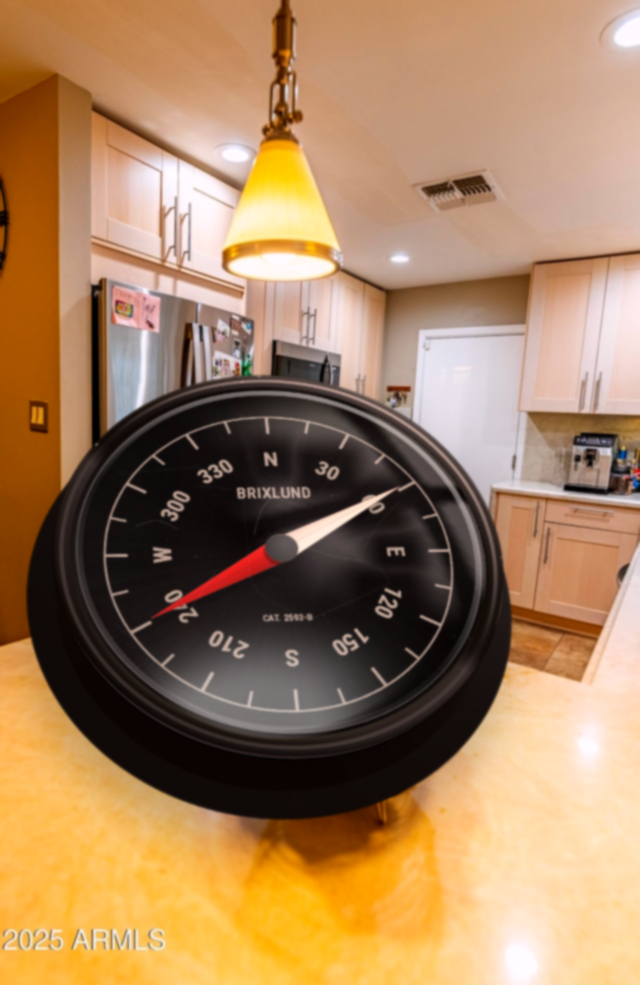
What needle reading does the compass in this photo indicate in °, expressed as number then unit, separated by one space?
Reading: 240 °
